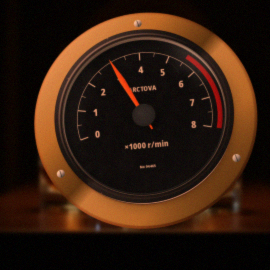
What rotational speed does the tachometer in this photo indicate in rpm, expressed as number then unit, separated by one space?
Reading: 3000 rpm
